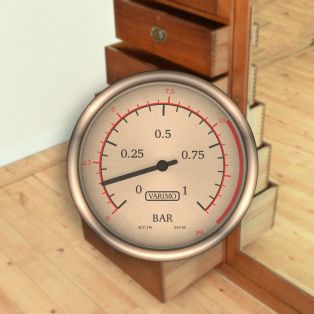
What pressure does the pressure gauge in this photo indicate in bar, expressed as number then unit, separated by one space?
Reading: 0.1 bar
